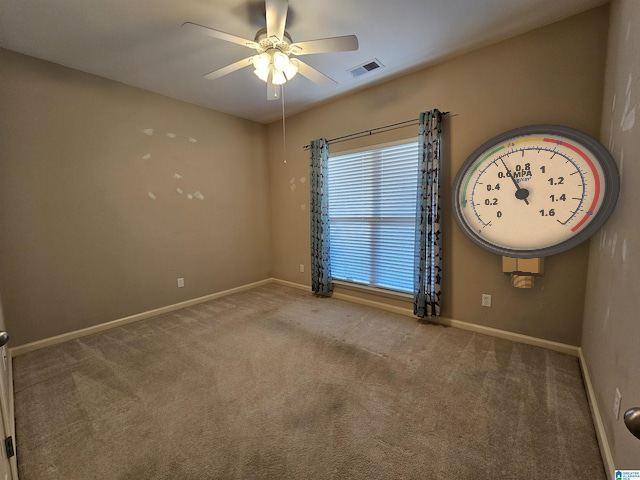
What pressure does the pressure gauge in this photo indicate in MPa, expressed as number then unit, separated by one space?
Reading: 0.65 MPa
